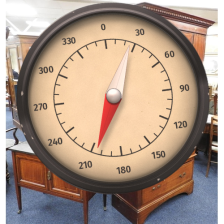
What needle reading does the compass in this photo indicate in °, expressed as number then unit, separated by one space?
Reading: 205 °
